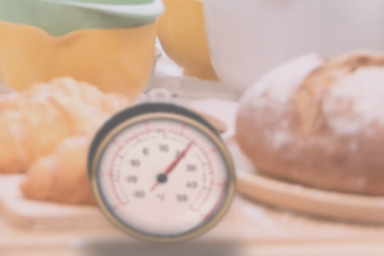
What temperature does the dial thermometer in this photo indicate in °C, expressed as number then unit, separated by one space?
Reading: 20 °C
